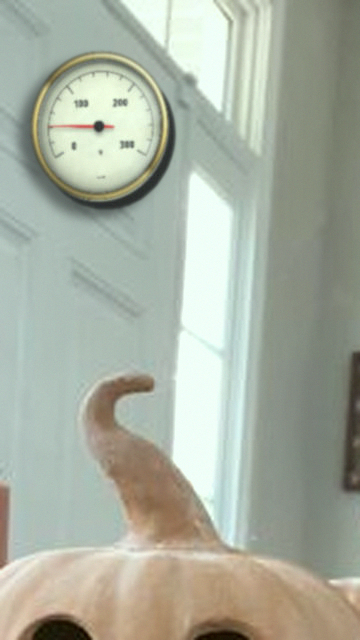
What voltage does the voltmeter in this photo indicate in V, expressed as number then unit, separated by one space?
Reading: 40 V
